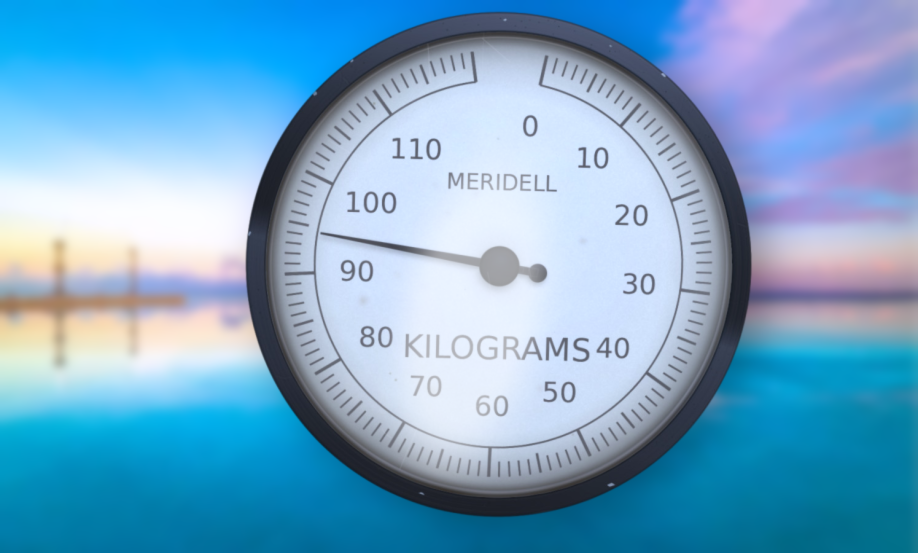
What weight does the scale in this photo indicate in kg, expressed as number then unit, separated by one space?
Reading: 94.5 kg
